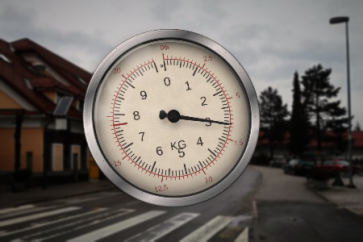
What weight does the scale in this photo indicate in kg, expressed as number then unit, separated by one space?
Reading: 3 kg
